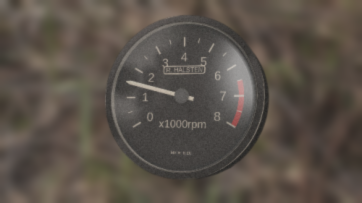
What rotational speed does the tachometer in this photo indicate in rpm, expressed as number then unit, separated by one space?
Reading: 1500 rpm
